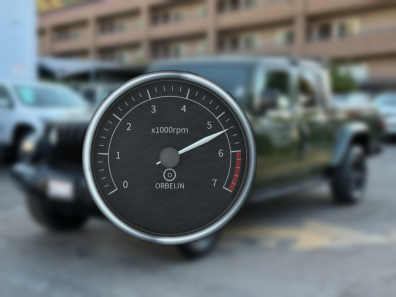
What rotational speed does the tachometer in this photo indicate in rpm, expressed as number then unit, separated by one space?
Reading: 5400 rpm
